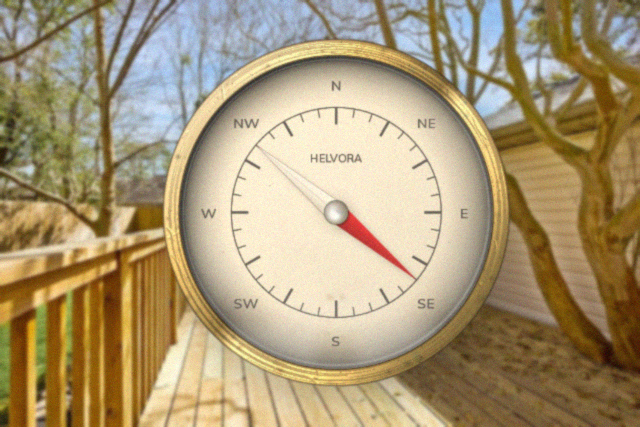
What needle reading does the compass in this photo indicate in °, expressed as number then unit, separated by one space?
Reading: 130 °
